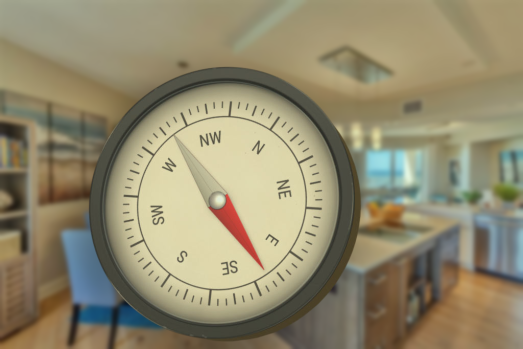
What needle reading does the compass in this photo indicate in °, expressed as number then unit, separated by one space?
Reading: 110 °
